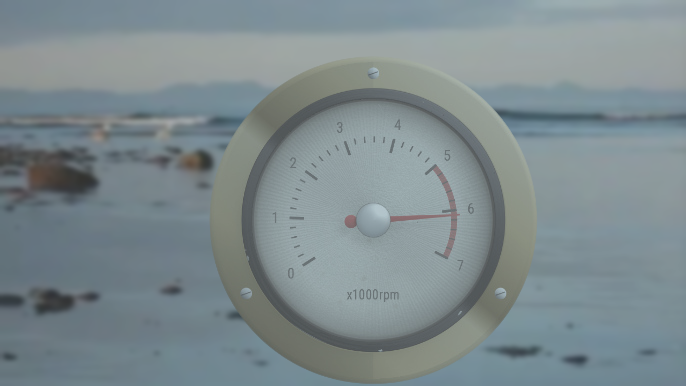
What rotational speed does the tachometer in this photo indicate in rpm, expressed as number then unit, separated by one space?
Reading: 6100 rpm
